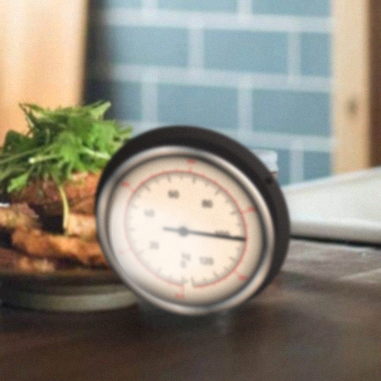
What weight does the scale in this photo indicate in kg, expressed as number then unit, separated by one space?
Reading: 100 kg
